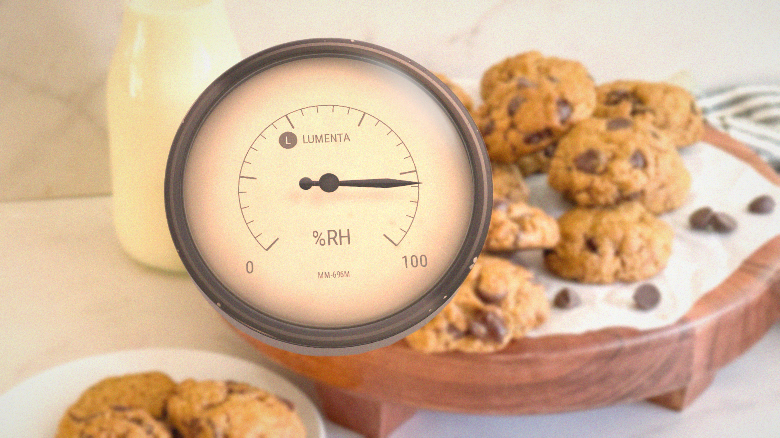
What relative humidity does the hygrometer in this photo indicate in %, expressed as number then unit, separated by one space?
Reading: 84 %
